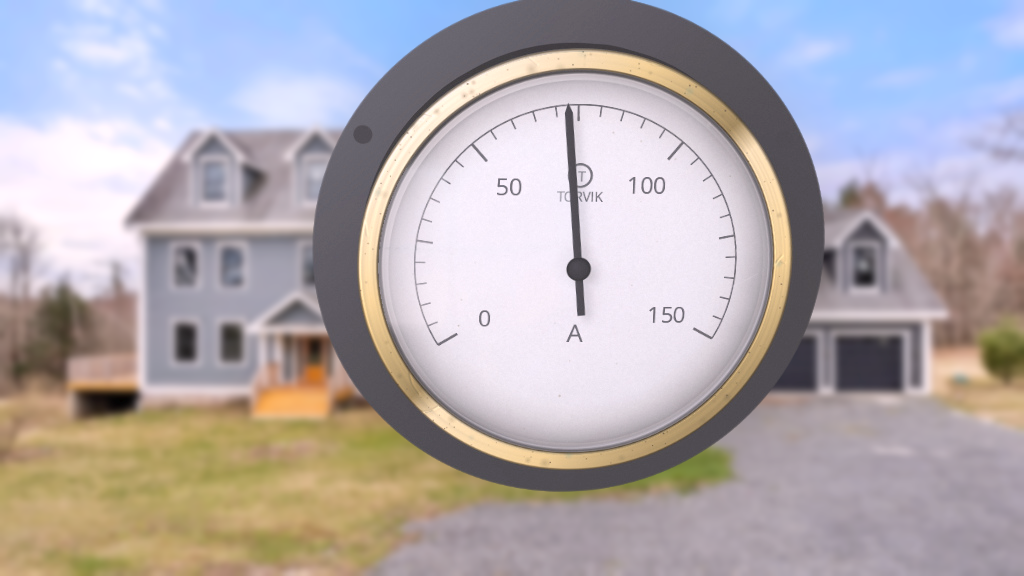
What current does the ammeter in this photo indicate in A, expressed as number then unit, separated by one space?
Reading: 72.5 A
